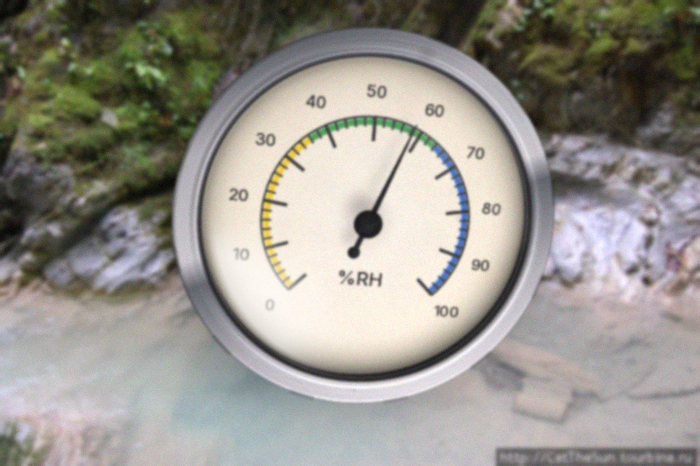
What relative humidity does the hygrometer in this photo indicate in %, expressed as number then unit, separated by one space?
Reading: 58 %
